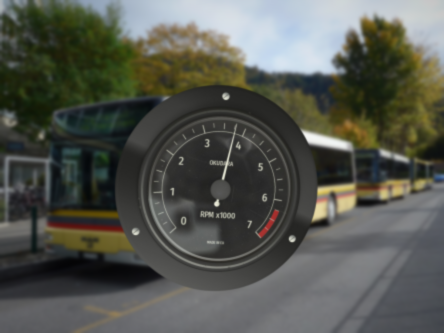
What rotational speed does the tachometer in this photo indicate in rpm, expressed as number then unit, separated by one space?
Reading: 3750 rpm
